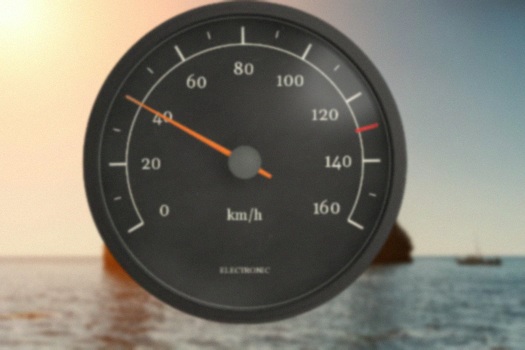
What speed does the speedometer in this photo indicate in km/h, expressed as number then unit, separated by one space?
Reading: 40 km/h
